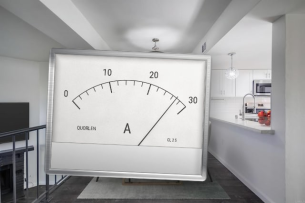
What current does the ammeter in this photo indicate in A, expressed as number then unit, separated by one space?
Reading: 27 A
